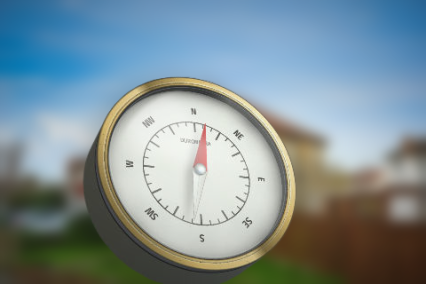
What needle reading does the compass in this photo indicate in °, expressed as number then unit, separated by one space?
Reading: 10 °
